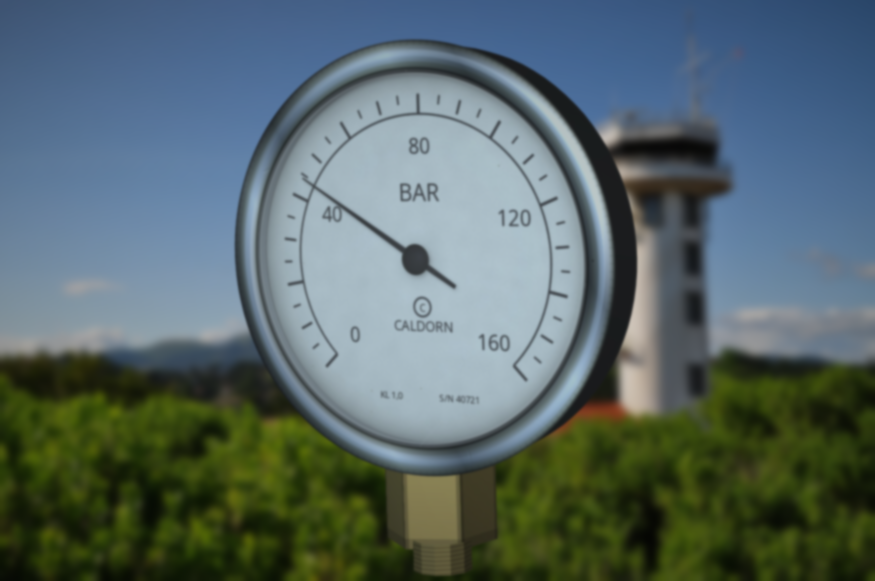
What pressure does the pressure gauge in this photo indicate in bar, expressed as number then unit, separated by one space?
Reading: 45 bar
